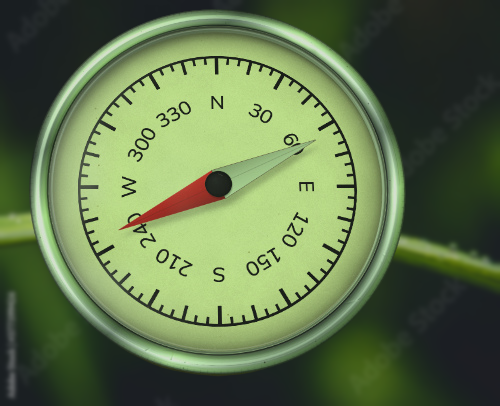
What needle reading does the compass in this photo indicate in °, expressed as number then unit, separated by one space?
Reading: 245 °
